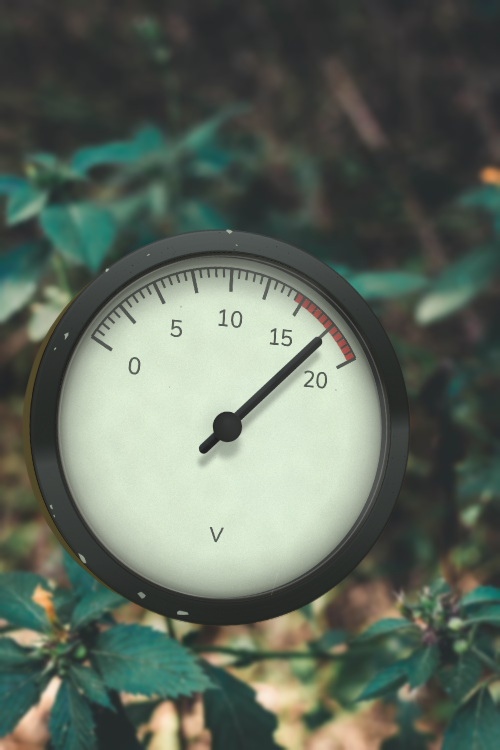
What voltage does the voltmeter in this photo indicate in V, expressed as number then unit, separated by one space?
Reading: 17.5 V
